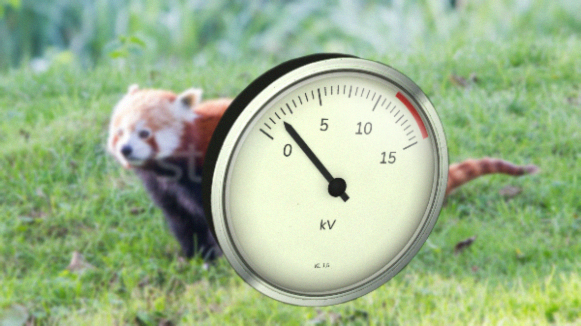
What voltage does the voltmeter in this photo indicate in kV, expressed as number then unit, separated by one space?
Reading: 1.5 kV
